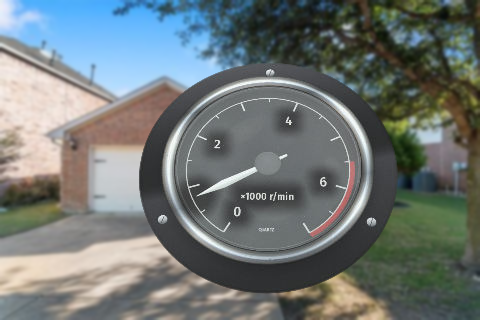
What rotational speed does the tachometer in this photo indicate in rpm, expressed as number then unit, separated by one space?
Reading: 750 rpm
